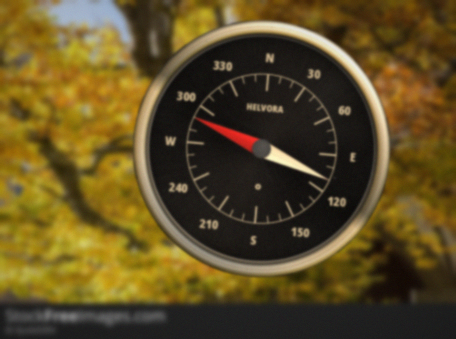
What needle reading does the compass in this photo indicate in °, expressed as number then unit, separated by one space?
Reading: 290 °
